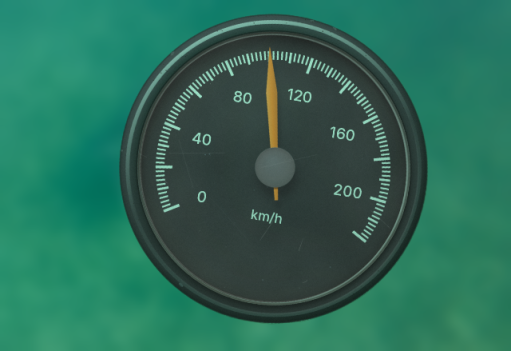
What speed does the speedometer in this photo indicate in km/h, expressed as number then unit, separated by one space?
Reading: 100 km/h
